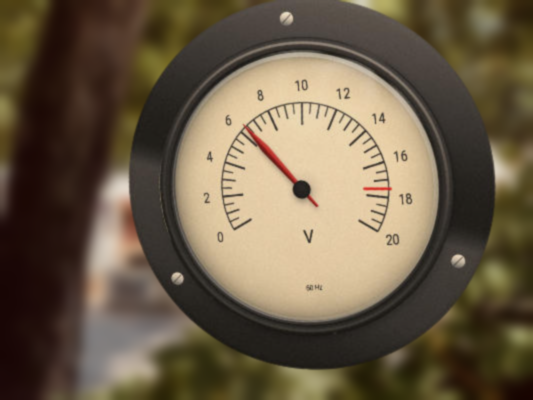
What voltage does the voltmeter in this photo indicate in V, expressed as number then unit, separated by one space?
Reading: 6.5 V
